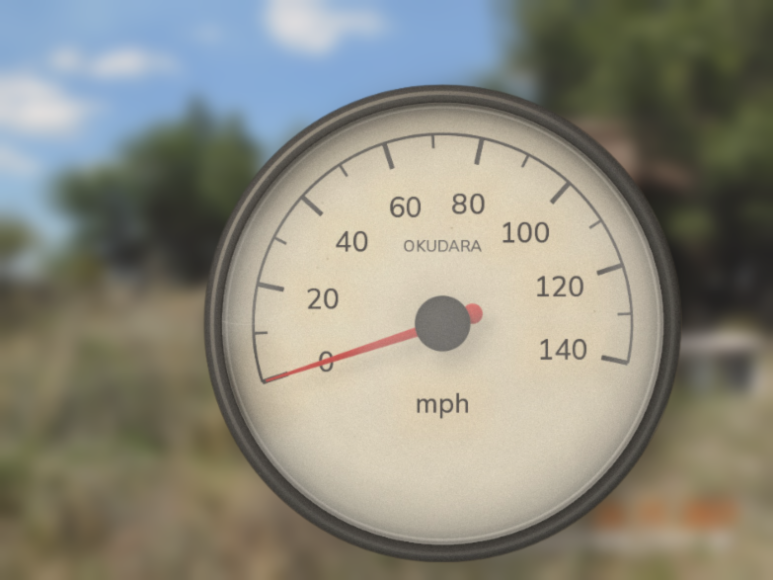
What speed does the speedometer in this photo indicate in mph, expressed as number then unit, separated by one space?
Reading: 0 mph
